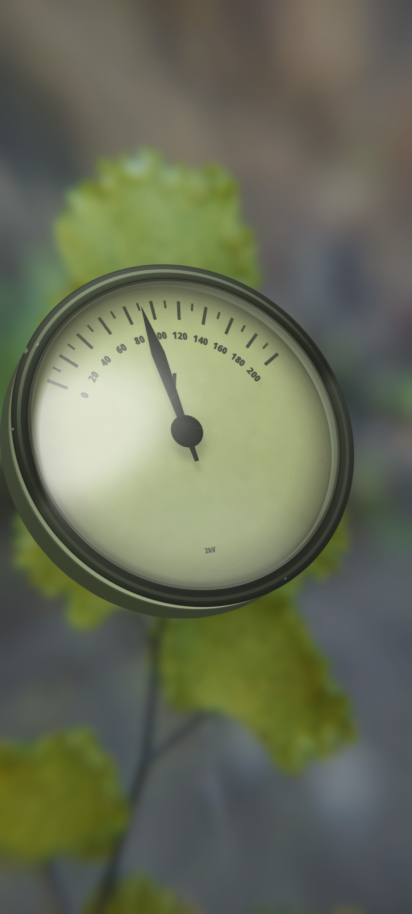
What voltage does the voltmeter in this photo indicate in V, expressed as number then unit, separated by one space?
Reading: 90 V
